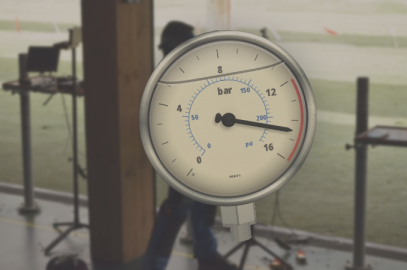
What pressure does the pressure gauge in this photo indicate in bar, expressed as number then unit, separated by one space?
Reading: 14.5 bar
